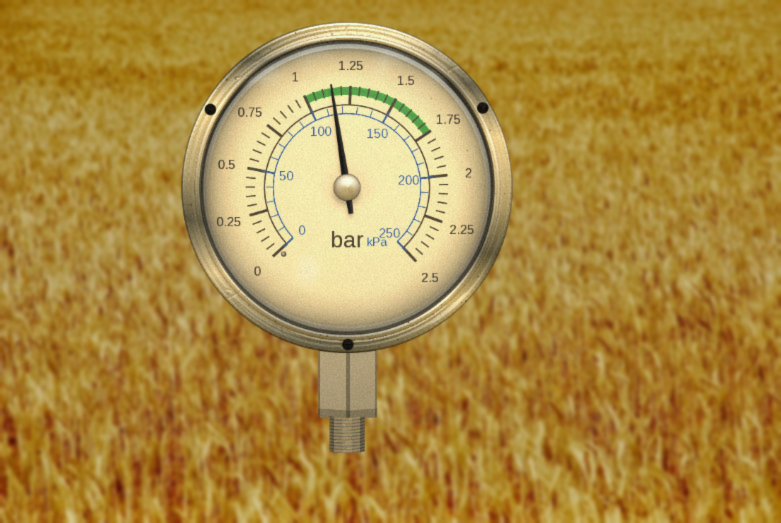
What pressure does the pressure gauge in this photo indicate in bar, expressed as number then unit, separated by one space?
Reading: 1.15 bar
